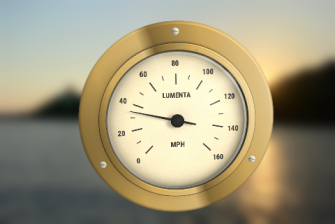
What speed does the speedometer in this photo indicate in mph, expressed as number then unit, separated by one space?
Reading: 35 mph
